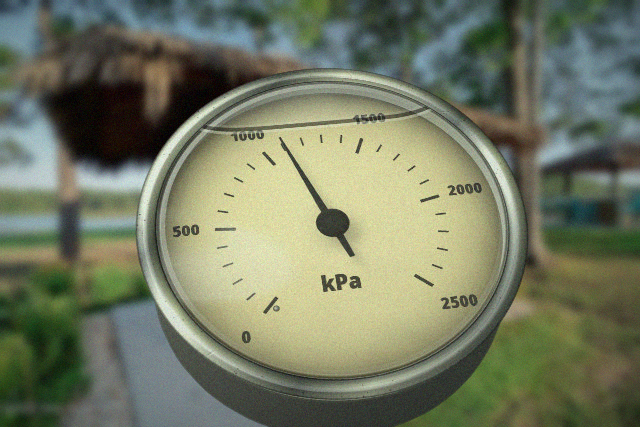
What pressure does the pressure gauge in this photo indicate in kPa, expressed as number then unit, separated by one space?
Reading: 1100 kPa
